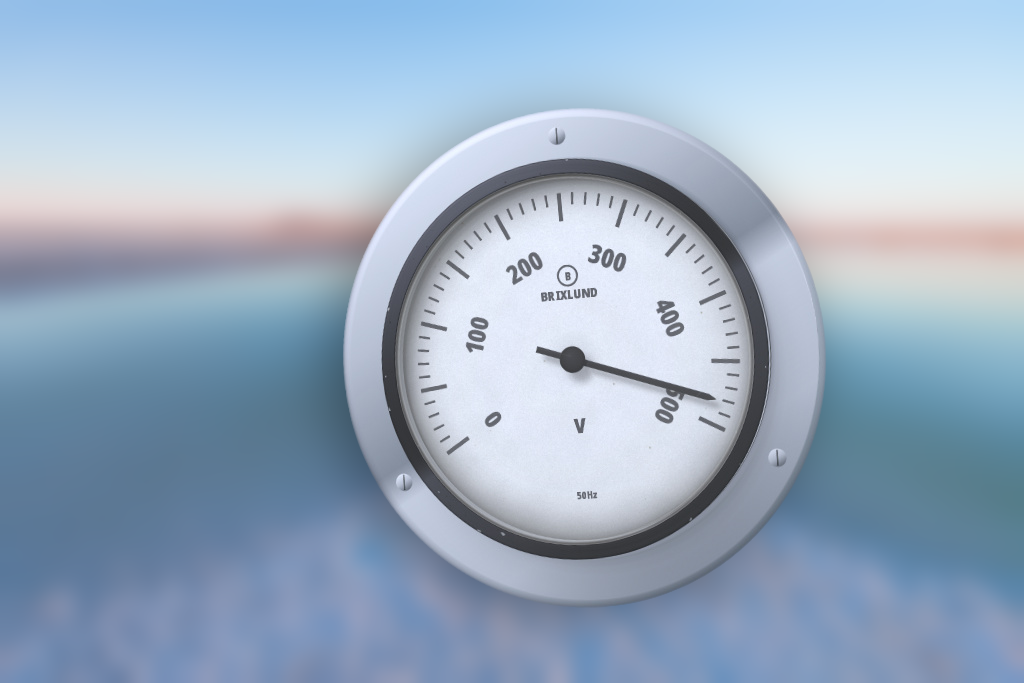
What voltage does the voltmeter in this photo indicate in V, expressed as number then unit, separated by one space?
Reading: 480 V
